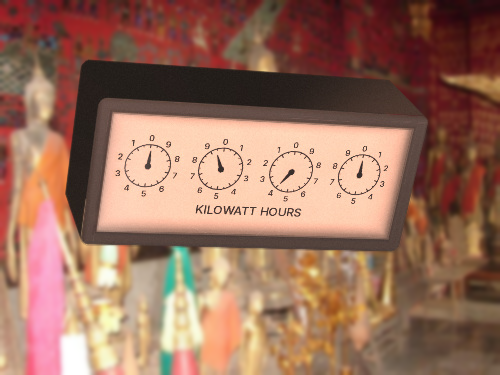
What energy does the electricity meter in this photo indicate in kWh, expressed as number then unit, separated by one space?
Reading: 9940 kWh
